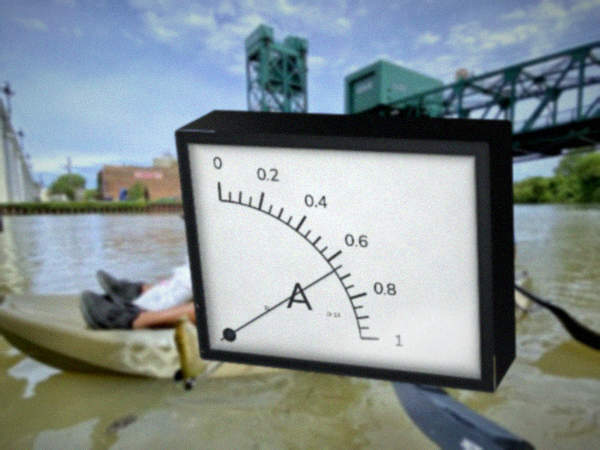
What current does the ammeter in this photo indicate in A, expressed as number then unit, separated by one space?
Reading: 0.65 A
